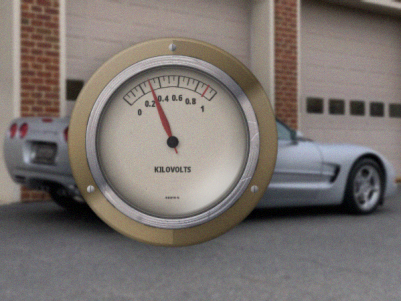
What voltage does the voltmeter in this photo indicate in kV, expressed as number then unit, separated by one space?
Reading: 0.3 kV
